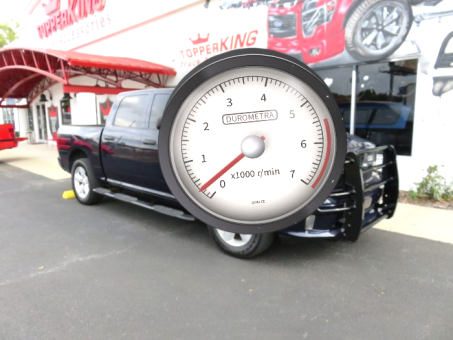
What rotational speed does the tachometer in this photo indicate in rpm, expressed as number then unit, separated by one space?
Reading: 300 rpm
